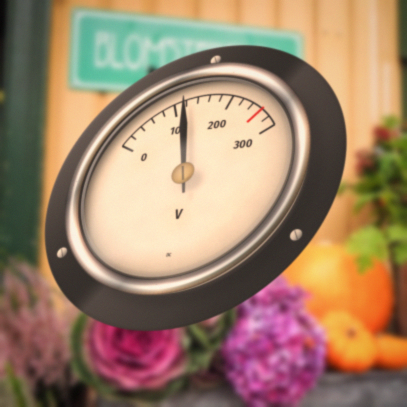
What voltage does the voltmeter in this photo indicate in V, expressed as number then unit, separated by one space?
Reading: 120 V
